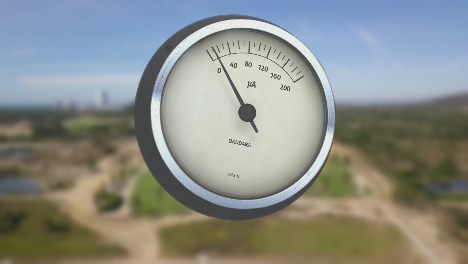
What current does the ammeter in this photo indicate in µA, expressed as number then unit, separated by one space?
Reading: 10 µA
